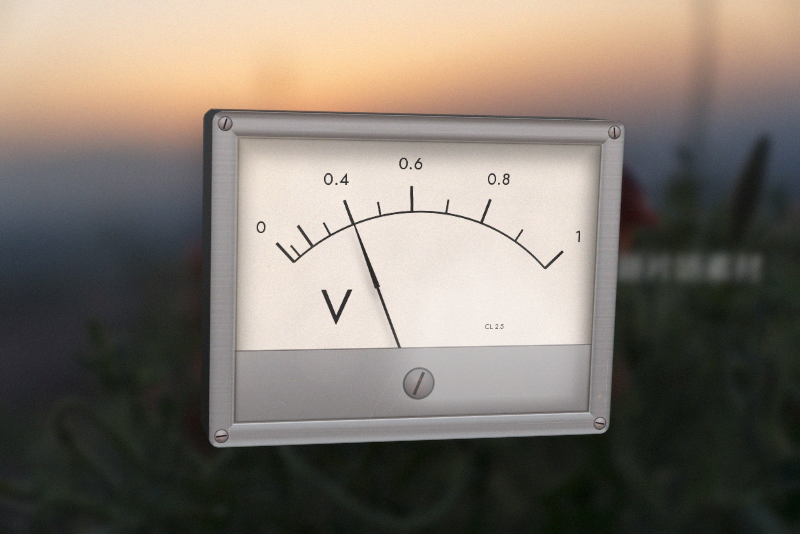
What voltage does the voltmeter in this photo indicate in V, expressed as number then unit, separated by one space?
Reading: 0.4 V
